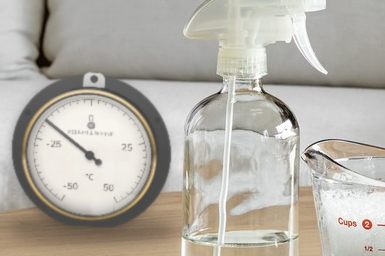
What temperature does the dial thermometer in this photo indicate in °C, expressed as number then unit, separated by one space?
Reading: -17.5 °C
